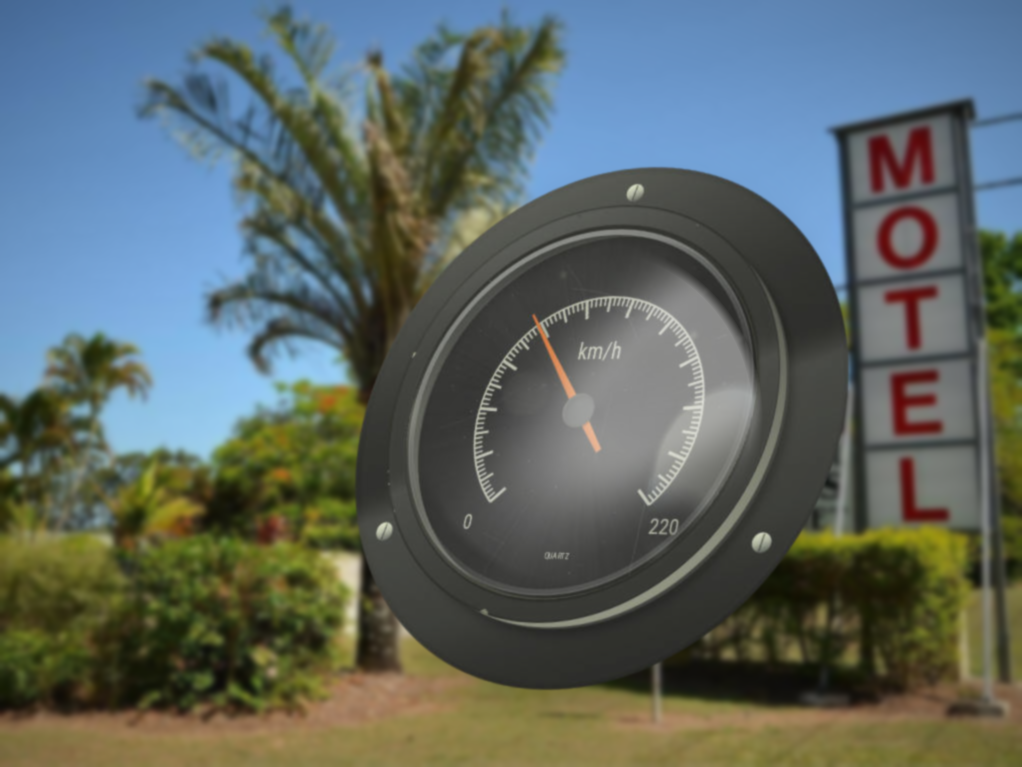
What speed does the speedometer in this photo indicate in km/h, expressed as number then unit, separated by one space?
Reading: 80 km/h
